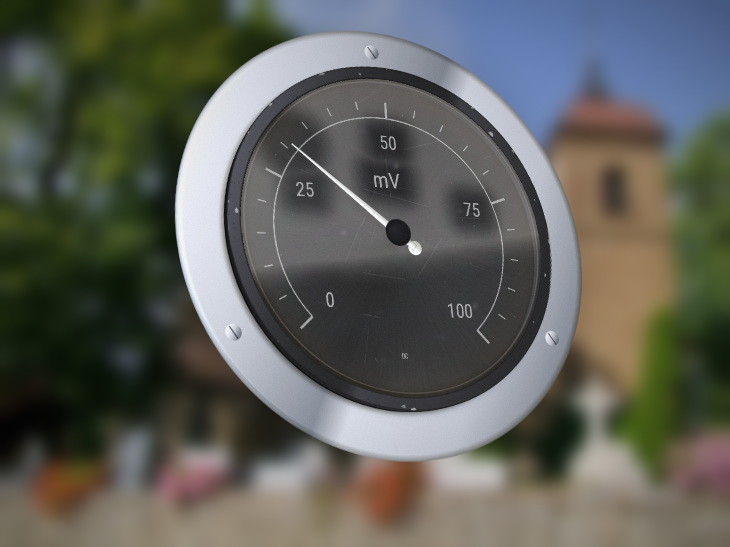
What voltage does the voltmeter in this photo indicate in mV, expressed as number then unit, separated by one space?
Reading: 30 mV
